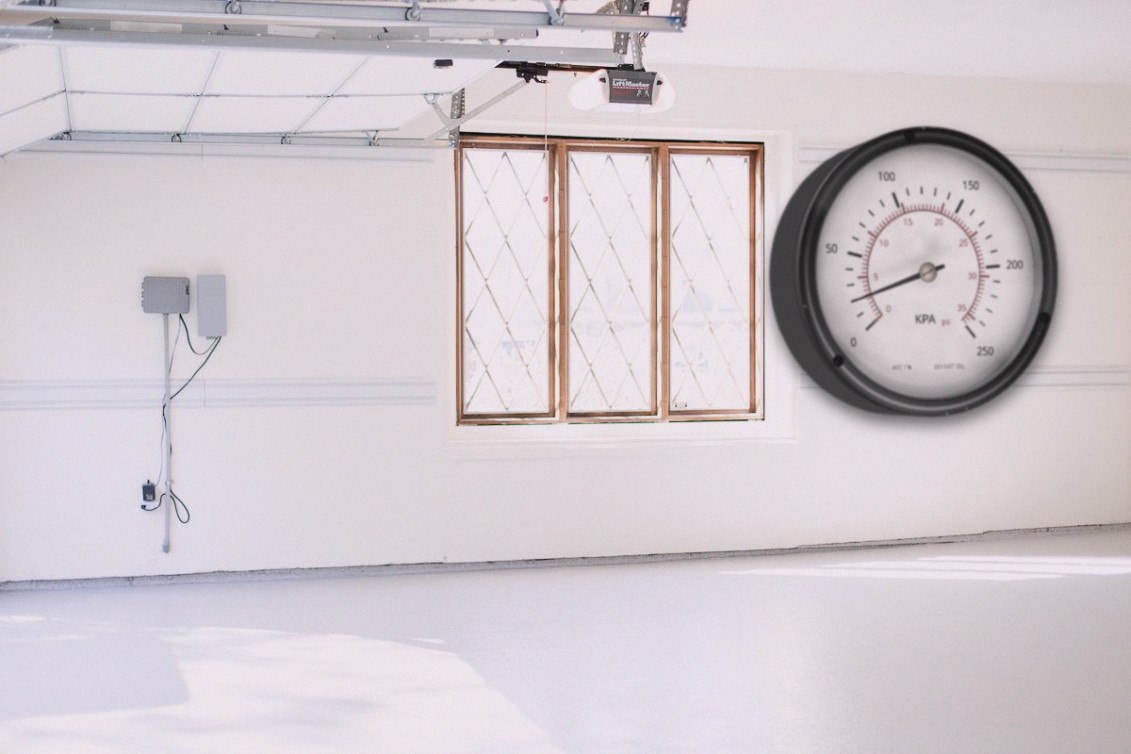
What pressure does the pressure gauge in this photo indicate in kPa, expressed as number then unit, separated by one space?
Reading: 20 kPa
